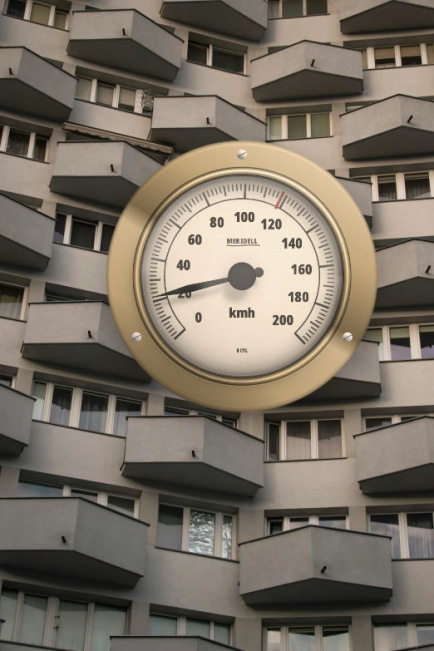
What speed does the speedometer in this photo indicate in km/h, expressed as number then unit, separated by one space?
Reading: 22 km/h
